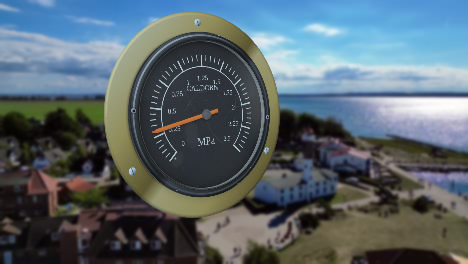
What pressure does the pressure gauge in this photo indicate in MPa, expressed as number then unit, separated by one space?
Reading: 0.3 MPa
